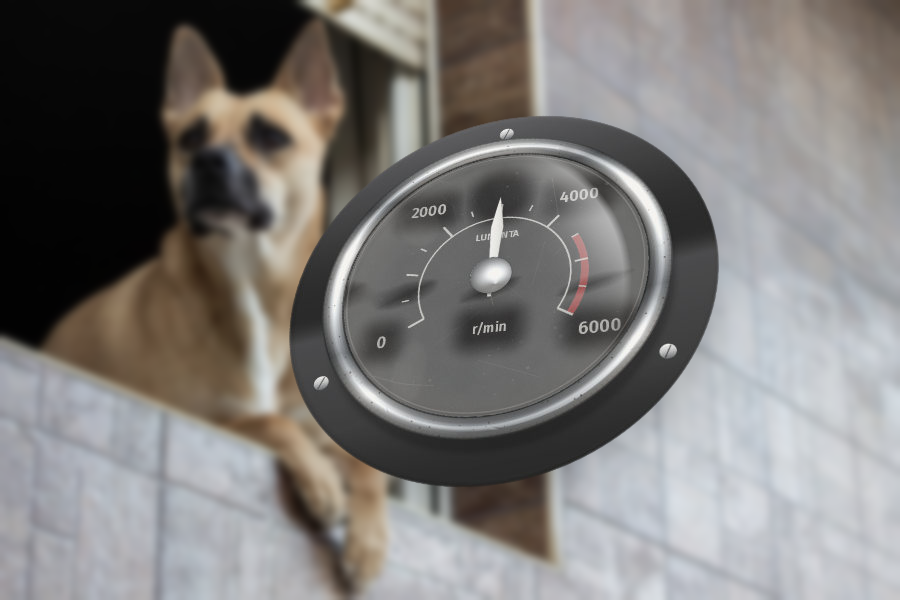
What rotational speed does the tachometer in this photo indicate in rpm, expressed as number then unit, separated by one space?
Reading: 3000 rpm
